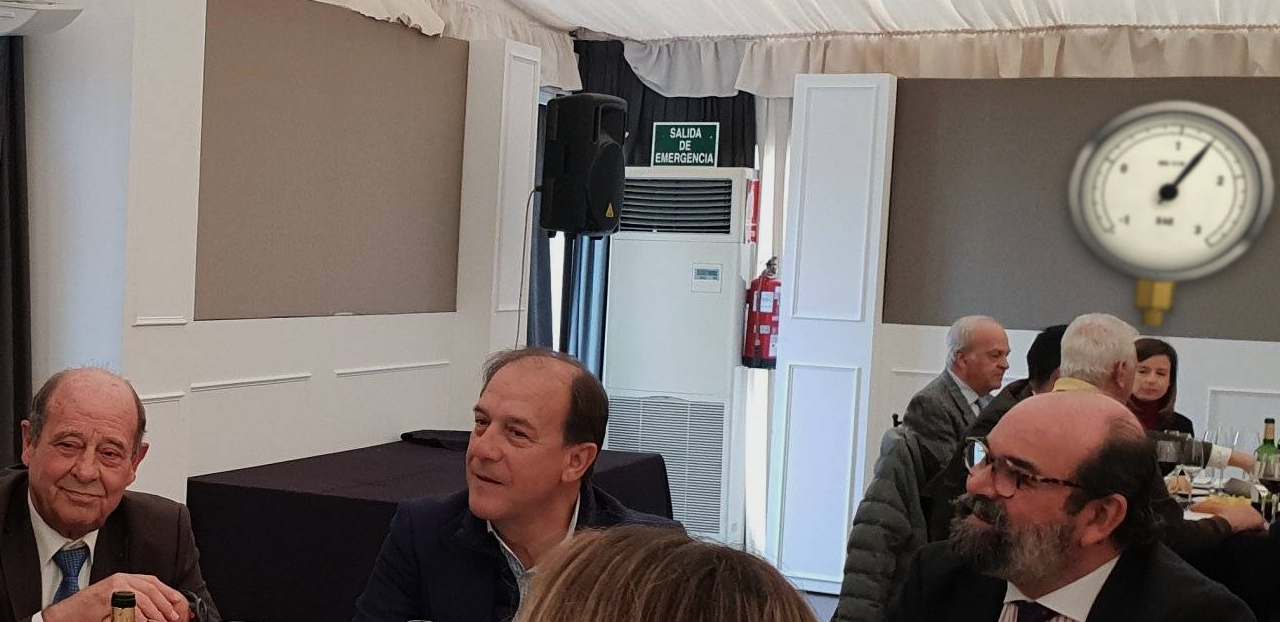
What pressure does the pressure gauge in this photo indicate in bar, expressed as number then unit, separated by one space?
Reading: 1.4 bar
